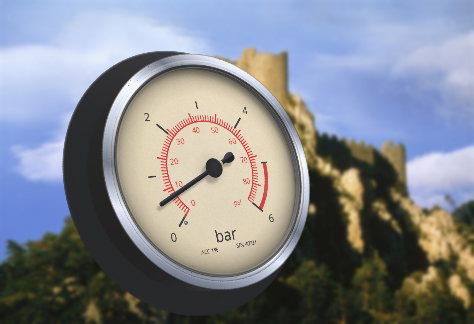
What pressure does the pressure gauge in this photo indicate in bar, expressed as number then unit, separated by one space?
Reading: 0.5 bar
